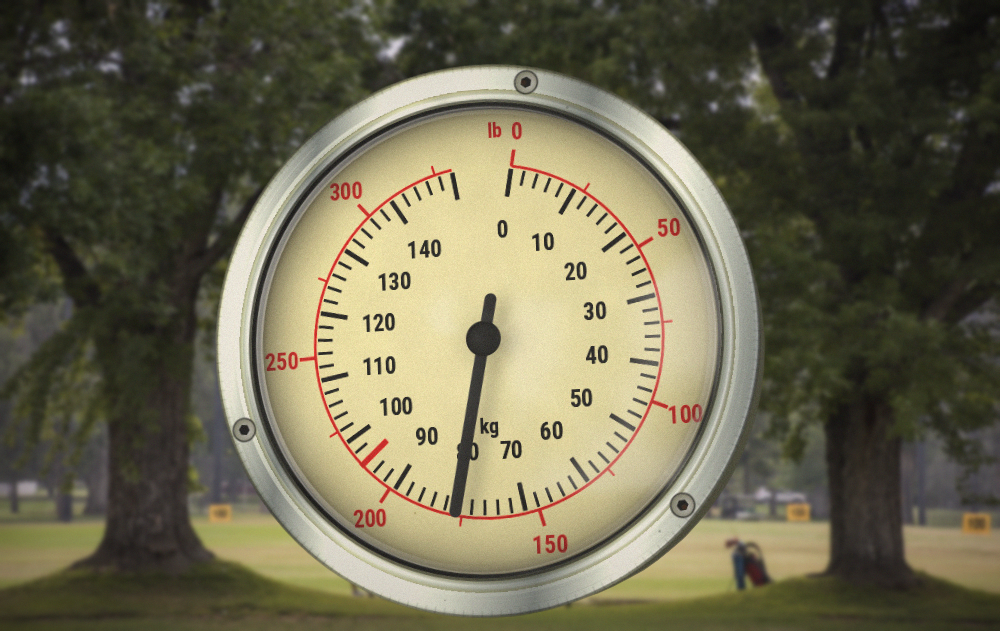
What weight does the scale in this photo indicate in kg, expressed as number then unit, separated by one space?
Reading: 80 kg
